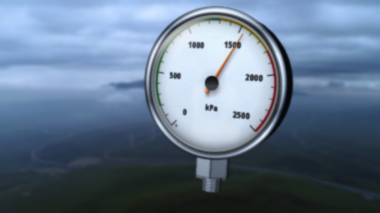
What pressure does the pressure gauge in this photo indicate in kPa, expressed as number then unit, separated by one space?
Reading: 1550 kPa
